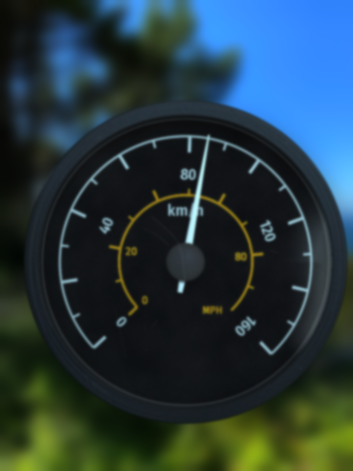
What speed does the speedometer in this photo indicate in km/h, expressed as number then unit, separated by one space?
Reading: 85 km/h
